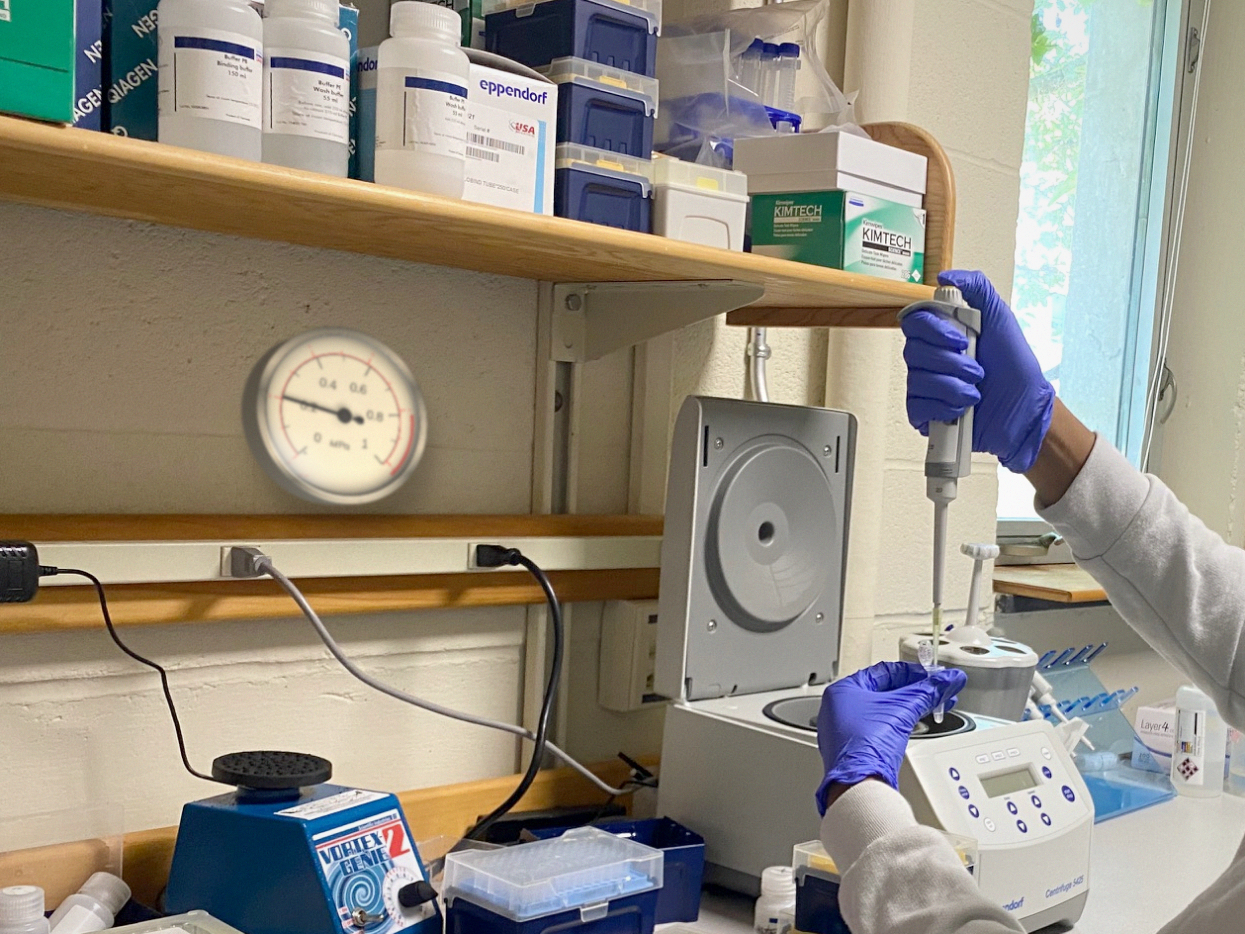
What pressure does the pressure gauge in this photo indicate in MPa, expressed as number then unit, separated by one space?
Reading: 0.2 MPa
